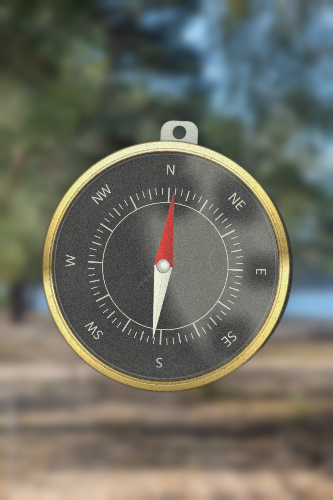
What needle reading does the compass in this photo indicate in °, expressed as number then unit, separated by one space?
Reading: 5 °
